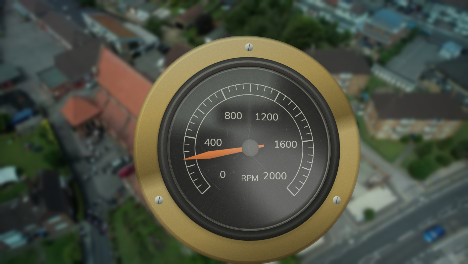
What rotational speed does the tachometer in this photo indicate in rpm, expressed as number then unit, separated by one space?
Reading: 250 rpm
